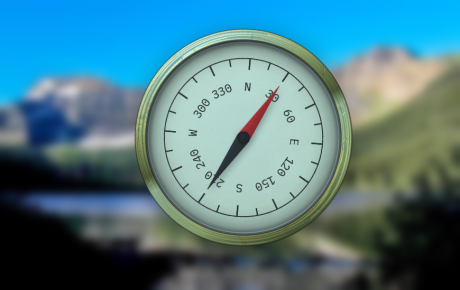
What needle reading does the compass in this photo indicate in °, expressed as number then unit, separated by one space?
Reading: 30 °
